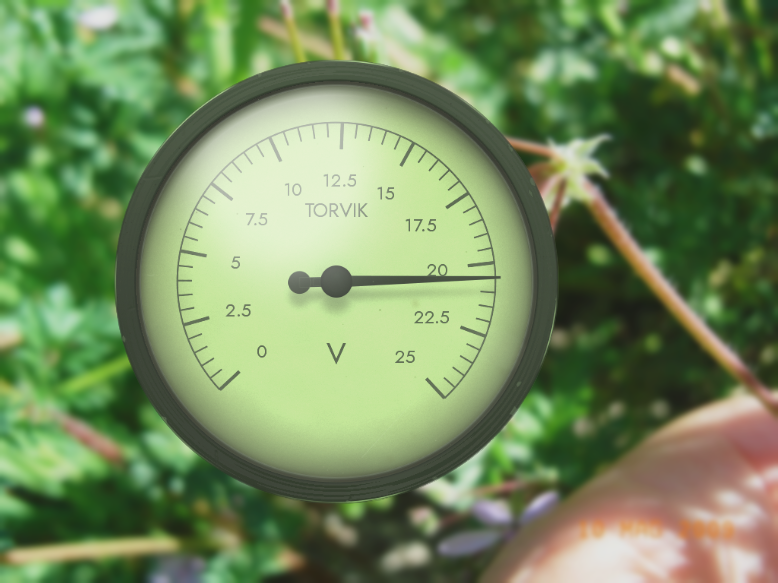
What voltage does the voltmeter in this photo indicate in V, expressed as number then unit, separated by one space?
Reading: 20.5 V
